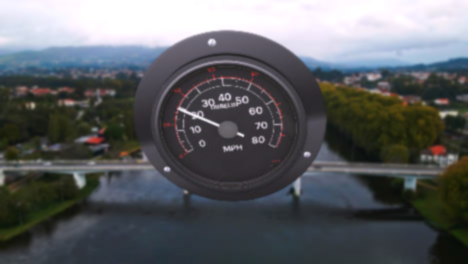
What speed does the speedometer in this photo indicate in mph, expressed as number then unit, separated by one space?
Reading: 20 mph
